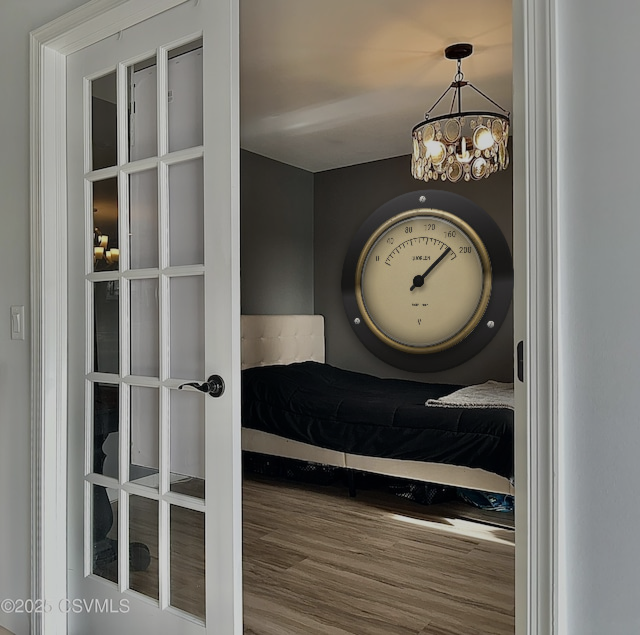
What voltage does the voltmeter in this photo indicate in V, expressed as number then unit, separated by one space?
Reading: 180 V
